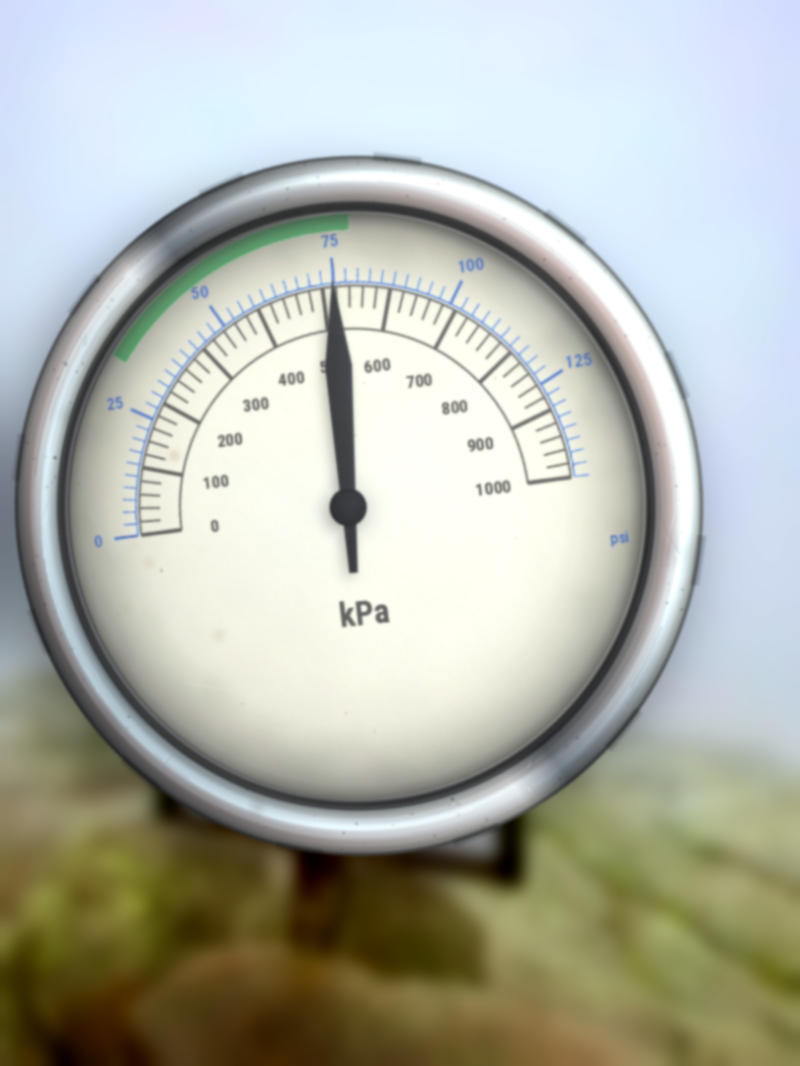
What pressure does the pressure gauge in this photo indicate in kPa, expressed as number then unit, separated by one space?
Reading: 520 kPa
